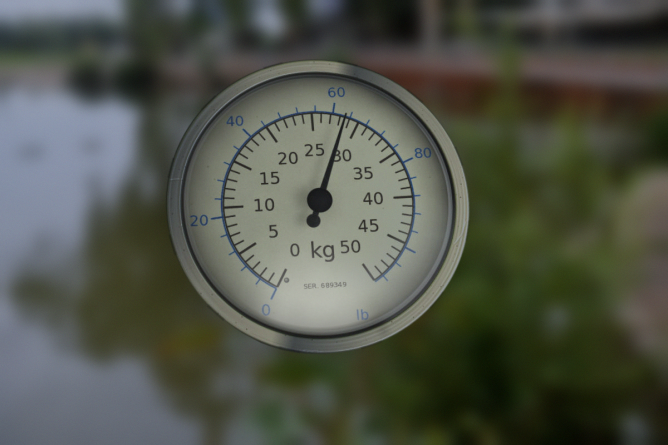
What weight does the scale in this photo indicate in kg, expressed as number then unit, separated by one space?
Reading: 28.5 kg
